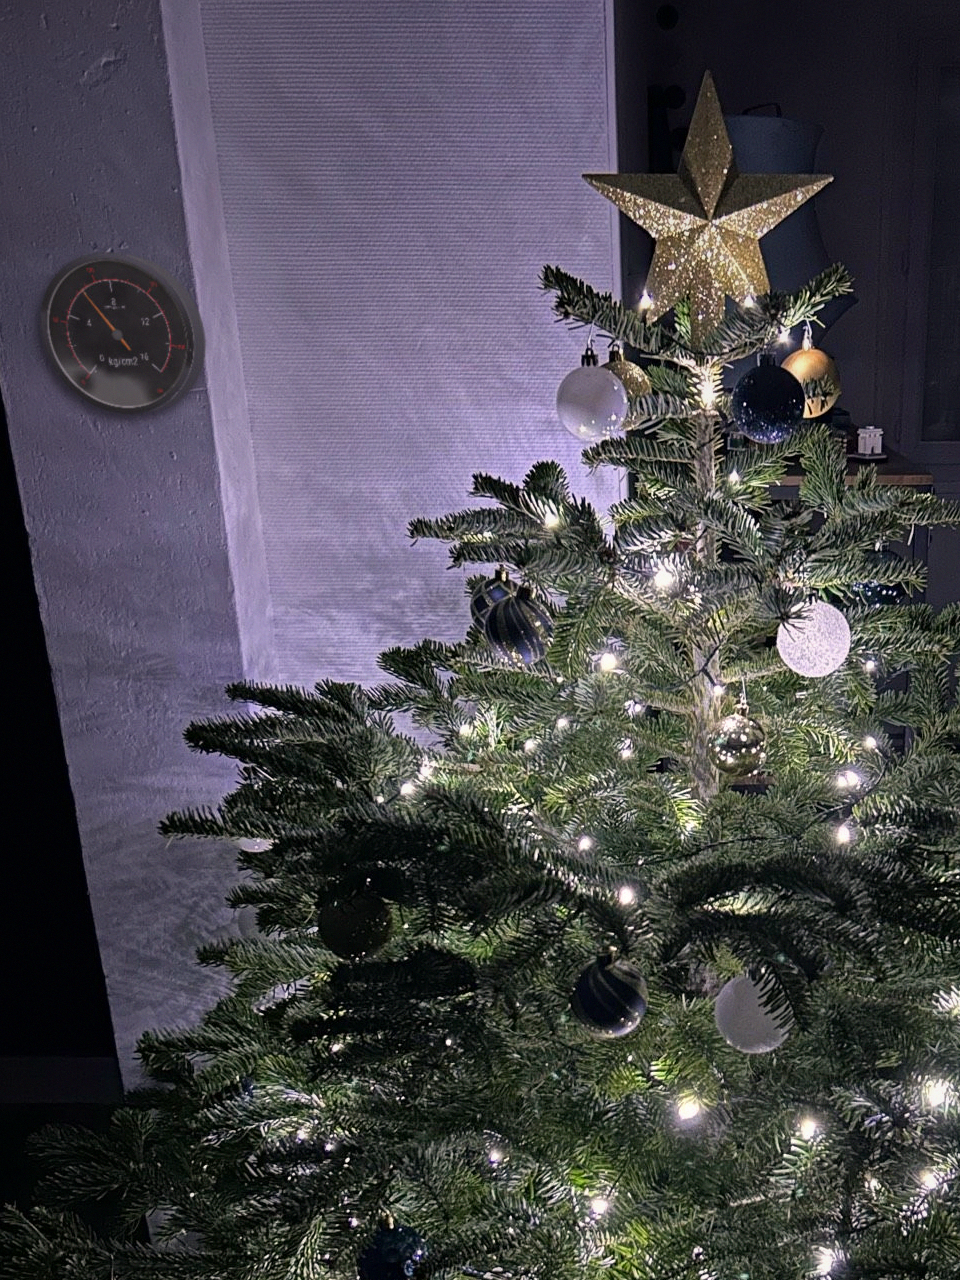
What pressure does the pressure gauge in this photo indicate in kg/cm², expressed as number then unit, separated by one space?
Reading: 6 kg/cm²
